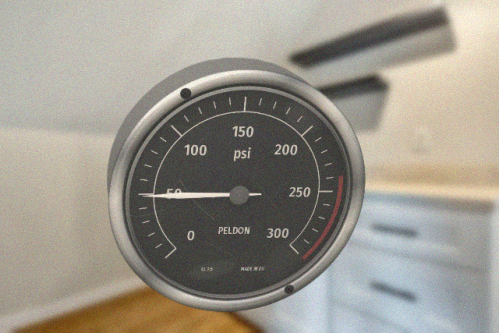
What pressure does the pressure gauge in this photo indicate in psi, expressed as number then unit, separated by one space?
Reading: 50 psi
